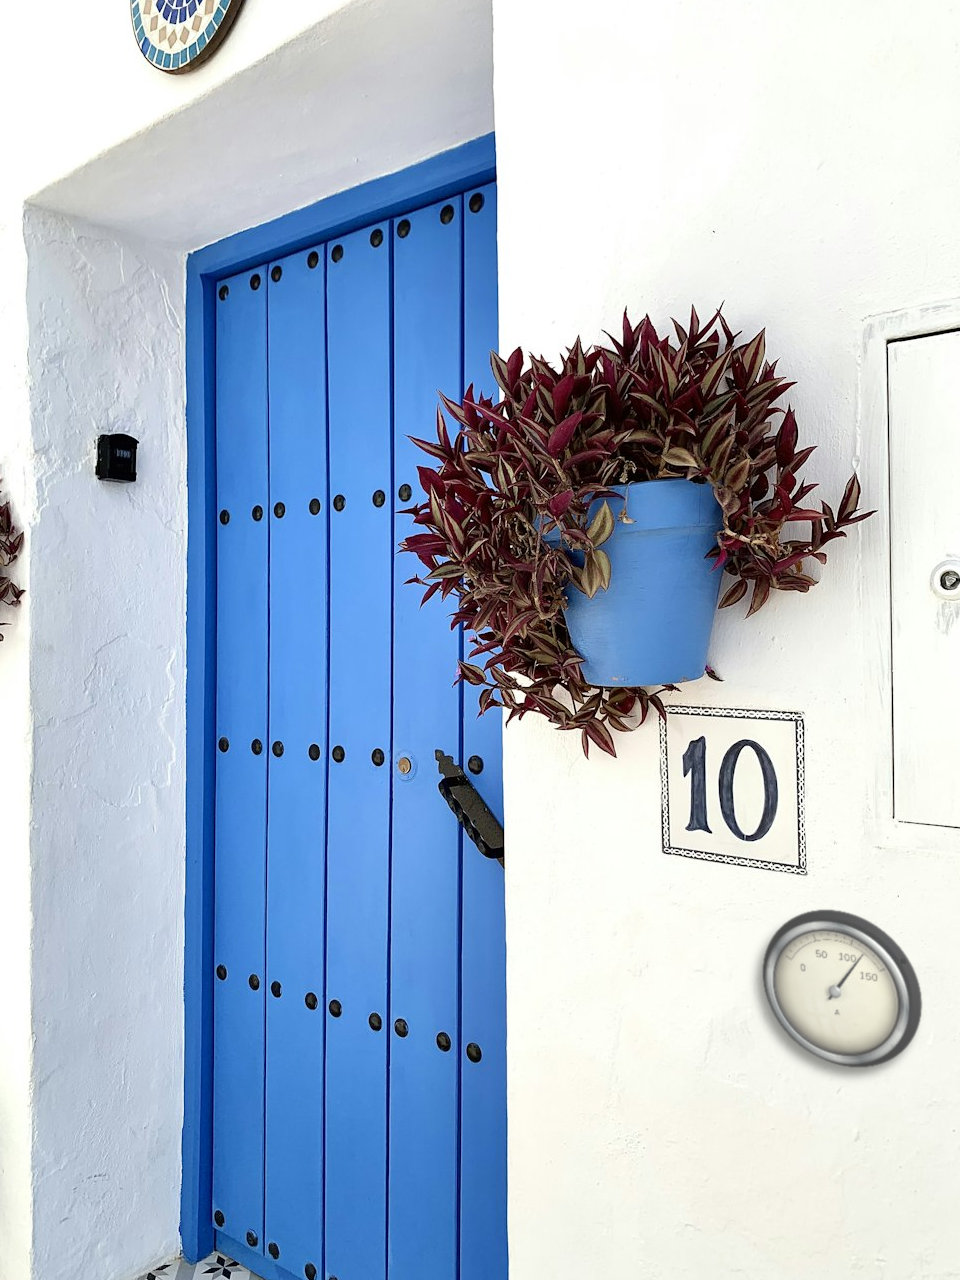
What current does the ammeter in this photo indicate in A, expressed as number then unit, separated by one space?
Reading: 120 A
